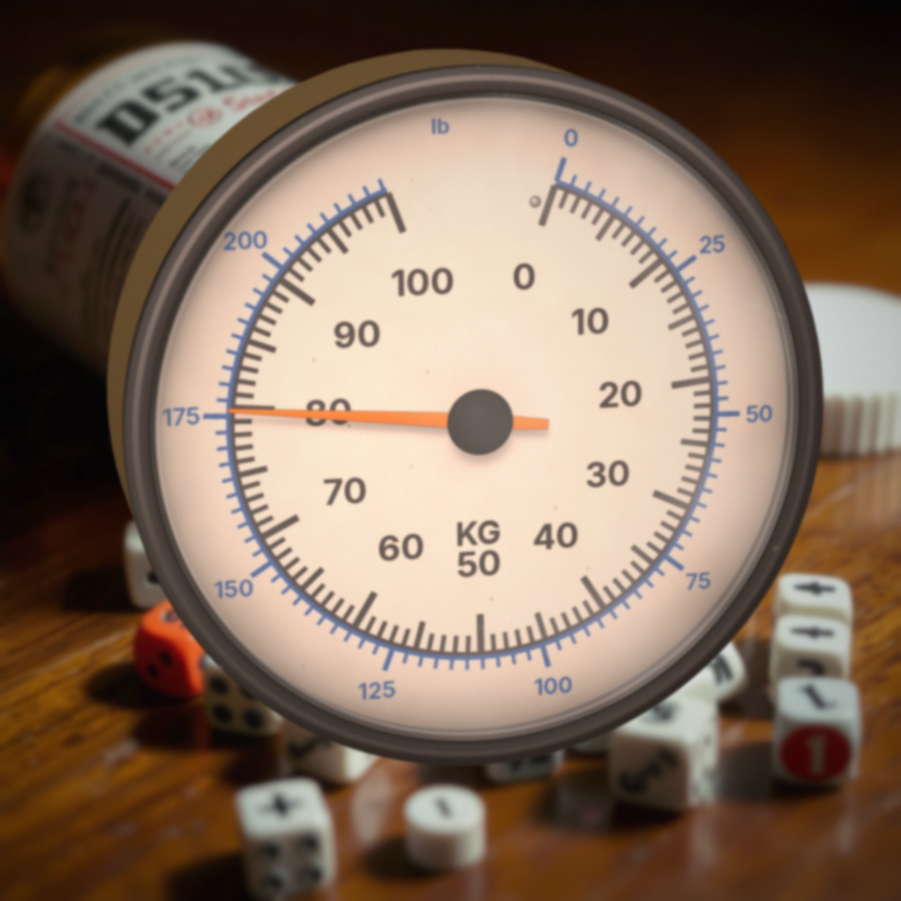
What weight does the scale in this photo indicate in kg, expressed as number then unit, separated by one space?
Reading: 80 kg
